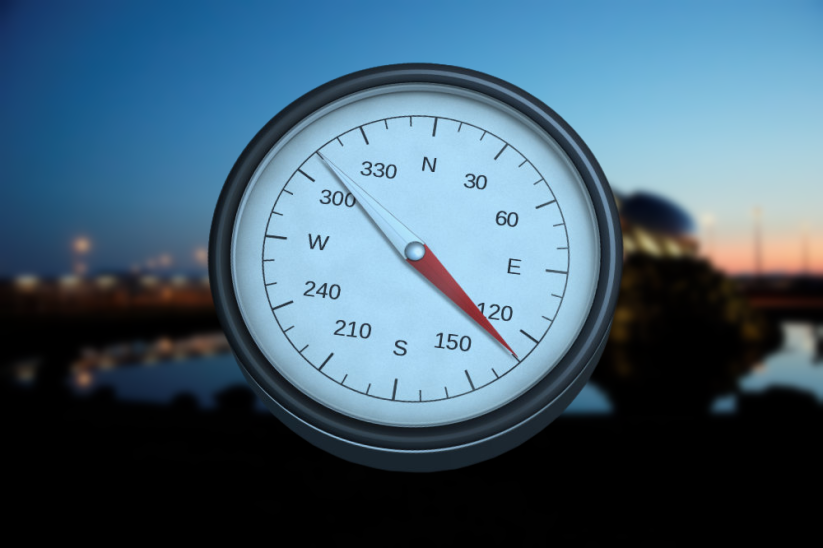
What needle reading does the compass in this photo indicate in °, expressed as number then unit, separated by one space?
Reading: 130 °
